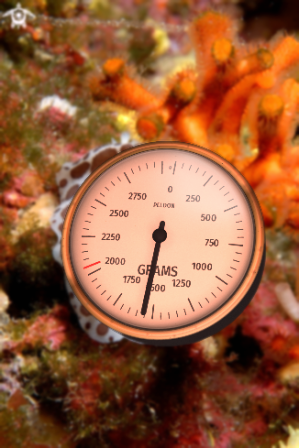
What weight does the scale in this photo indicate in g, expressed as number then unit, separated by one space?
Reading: 1550 g
